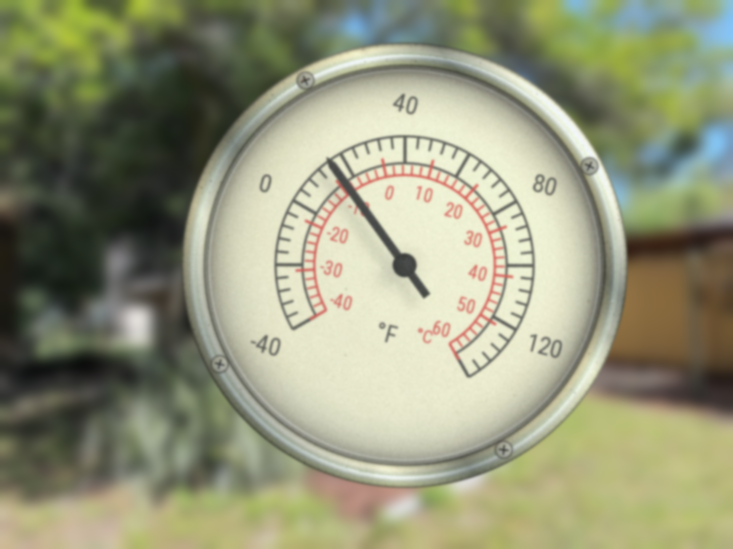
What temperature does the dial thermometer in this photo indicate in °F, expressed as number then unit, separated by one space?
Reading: 16 °F
